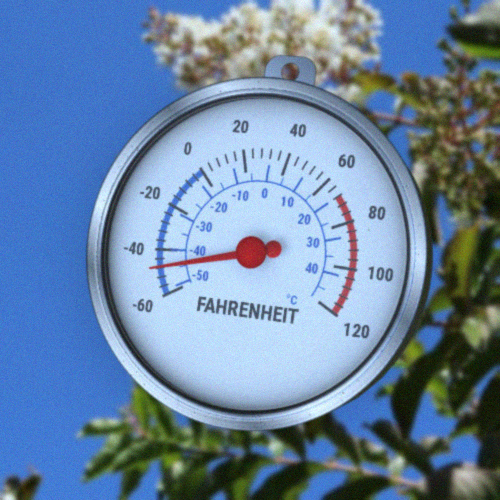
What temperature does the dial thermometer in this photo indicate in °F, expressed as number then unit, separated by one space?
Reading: -48 °F
